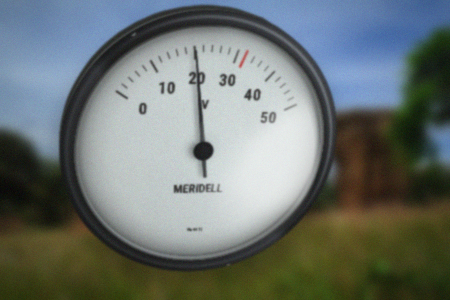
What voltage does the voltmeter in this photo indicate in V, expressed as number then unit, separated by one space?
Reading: 20 V
